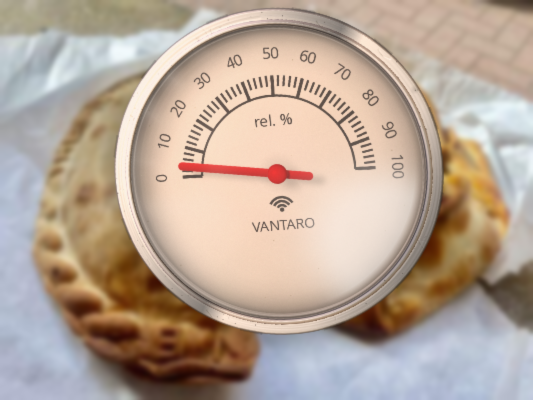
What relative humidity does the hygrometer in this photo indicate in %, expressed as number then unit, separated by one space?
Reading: 4 %
